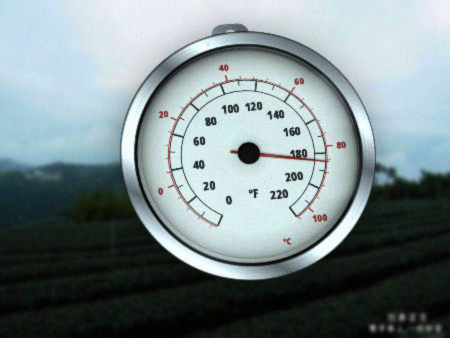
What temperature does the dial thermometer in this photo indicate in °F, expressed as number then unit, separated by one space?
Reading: 185 °F
